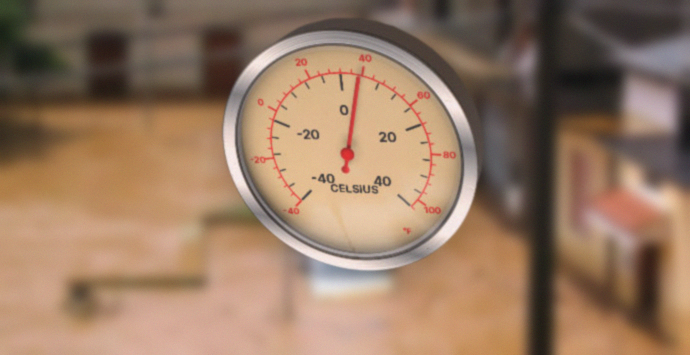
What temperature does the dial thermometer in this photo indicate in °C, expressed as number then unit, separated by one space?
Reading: 4 °C
